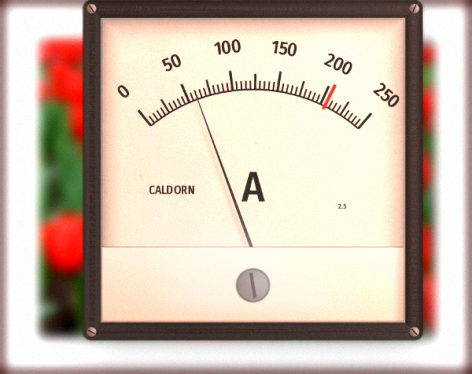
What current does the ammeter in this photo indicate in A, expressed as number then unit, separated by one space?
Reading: 60 A
